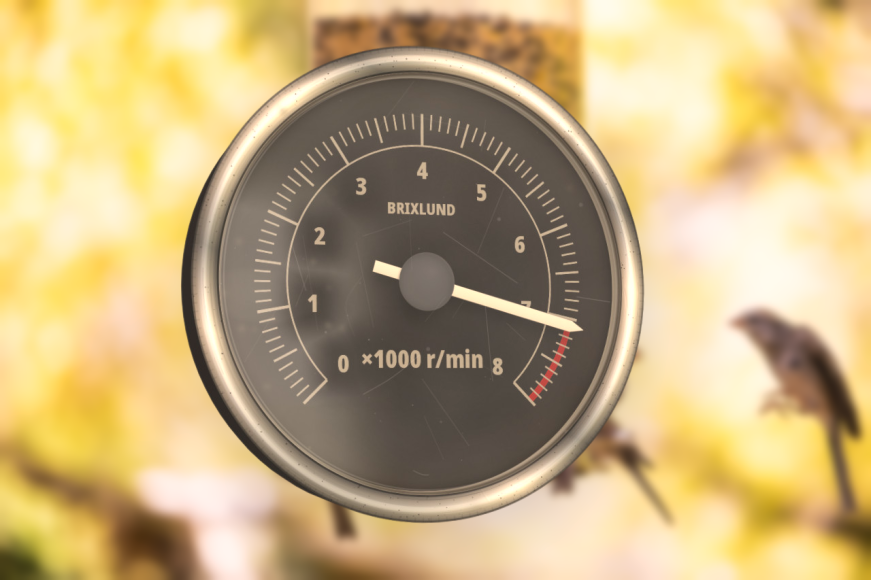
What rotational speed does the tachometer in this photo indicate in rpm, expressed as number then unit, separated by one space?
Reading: 7100 rpm
